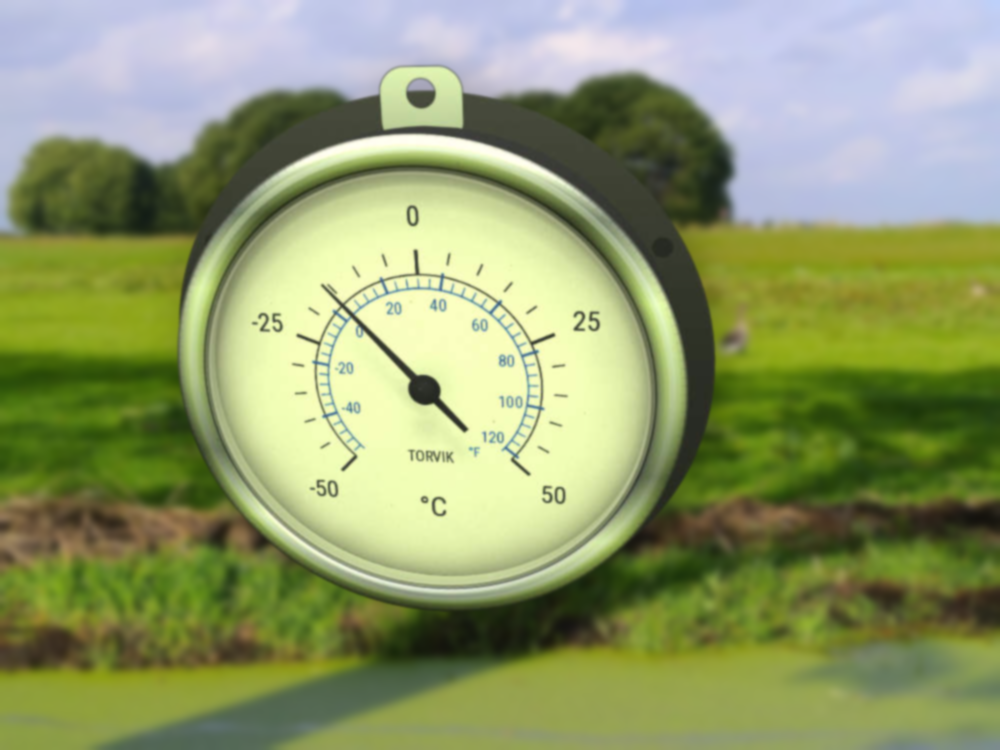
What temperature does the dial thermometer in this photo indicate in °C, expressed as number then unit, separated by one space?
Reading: -15 °C
